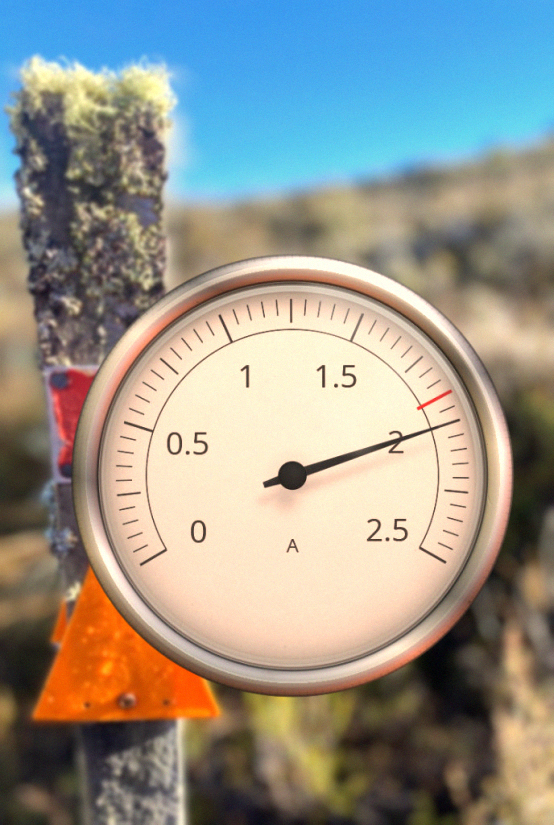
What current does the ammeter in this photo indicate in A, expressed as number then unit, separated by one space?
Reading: 2 A
